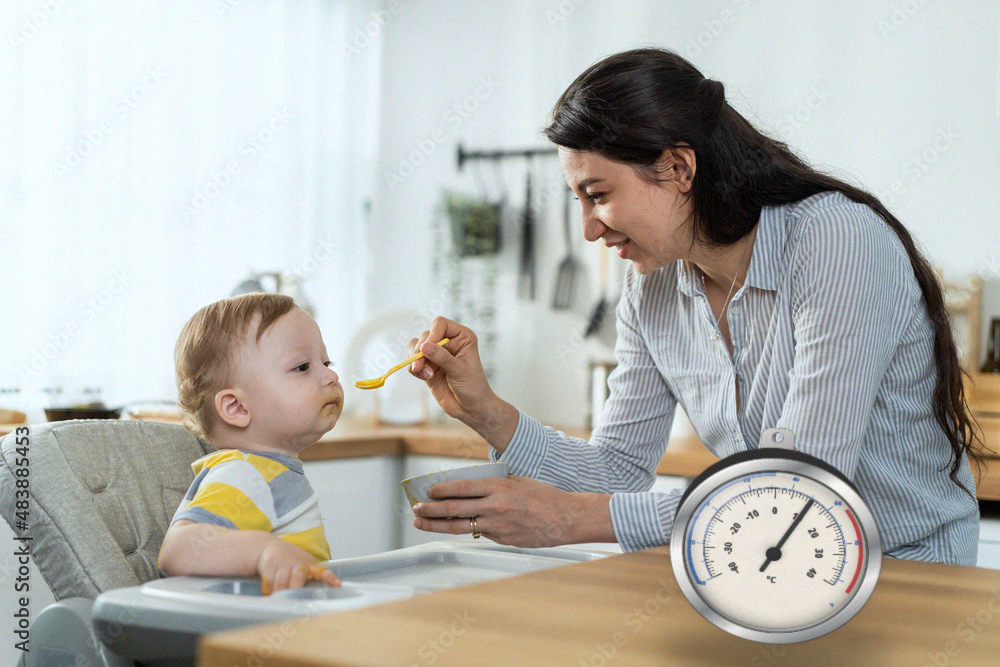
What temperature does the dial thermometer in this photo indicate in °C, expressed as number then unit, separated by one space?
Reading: 10 °C
